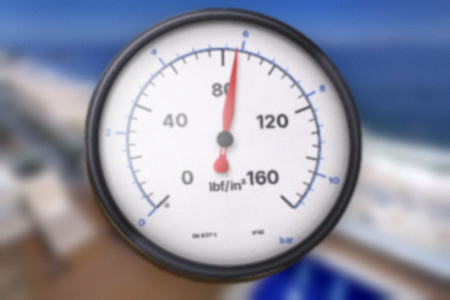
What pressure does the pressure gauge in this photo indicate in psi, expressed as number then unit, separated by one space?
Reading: 85 psi
